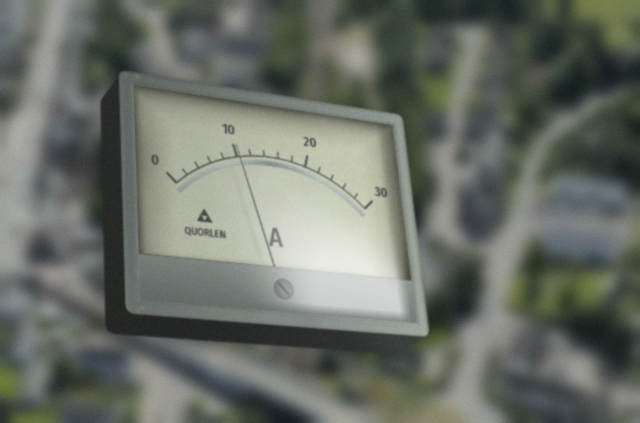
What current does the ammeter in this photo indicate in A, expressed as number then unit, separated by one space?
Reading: 10 A
